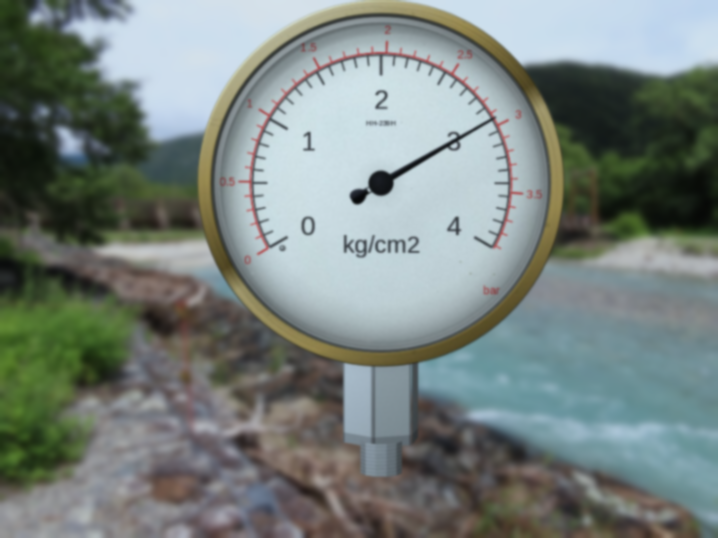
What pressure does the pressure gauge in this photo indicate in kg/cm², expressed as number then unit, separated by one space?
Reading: 3 kg/cm²
